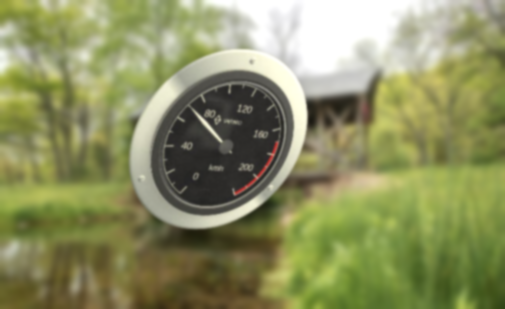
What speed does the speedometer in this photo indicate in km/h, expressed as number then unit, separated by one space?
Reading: 70 km/h
